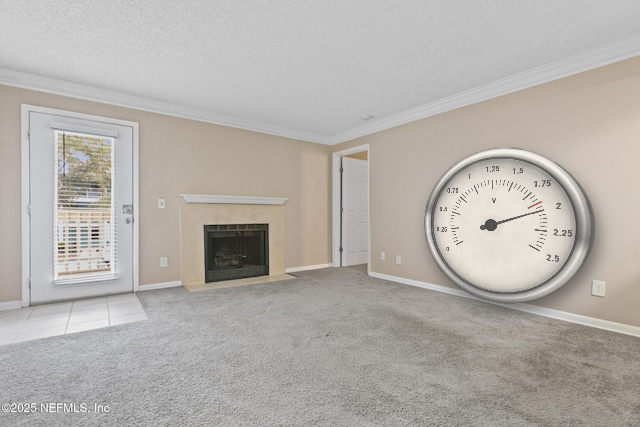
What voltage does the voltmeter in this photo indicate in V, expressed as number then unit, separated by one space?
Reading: 2 V
